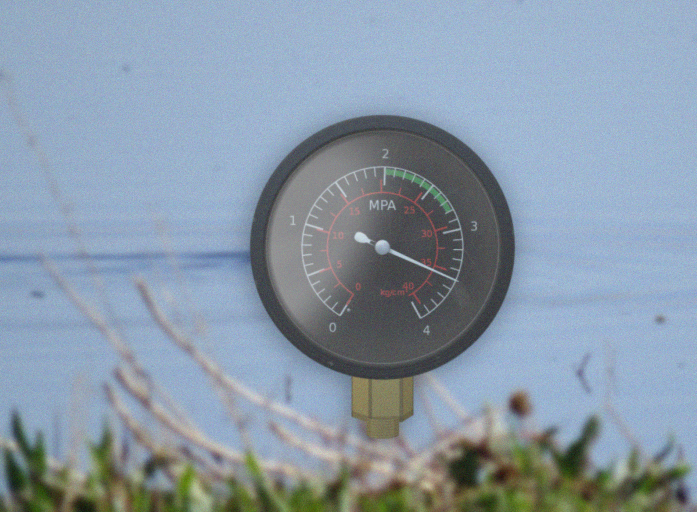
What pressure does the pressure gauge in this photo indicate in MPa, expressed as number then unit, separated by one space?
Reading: 3.5 MPa
